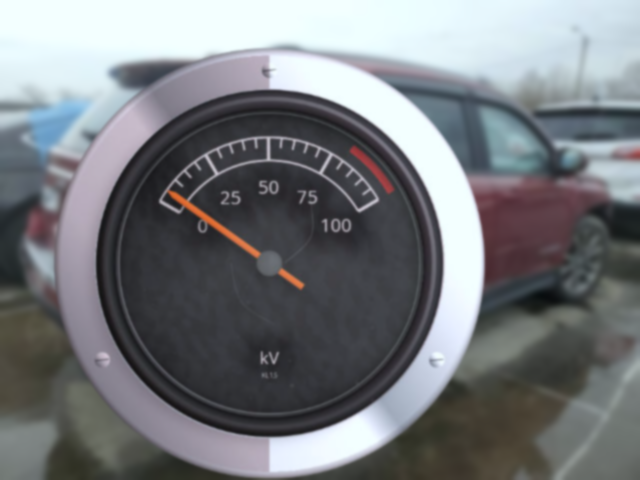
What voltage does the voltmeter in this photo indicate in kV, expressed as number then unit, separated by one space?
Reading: 5 kV
